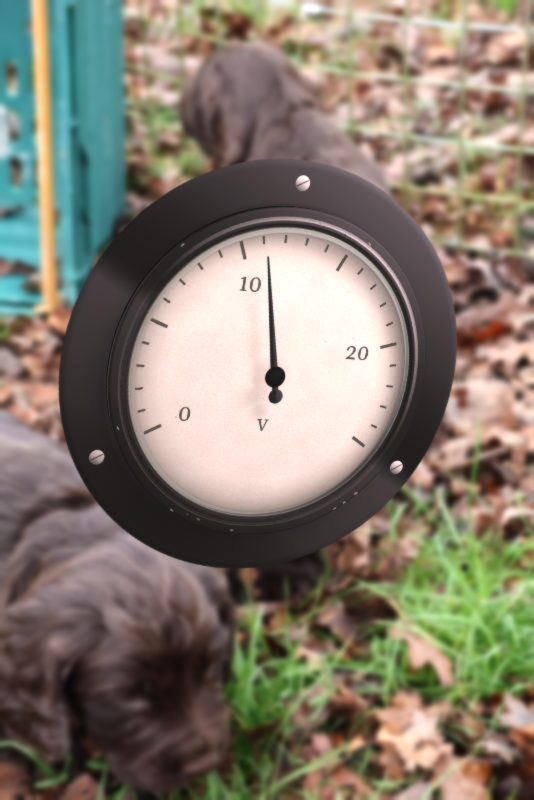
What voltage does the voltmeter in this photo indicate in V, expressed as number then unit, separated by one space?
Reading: 11 V
